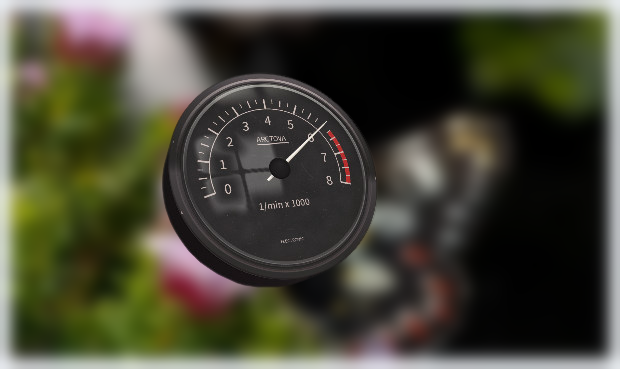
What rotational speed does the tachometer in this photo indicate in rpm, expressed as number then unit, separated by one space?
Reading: 6000 rpm
